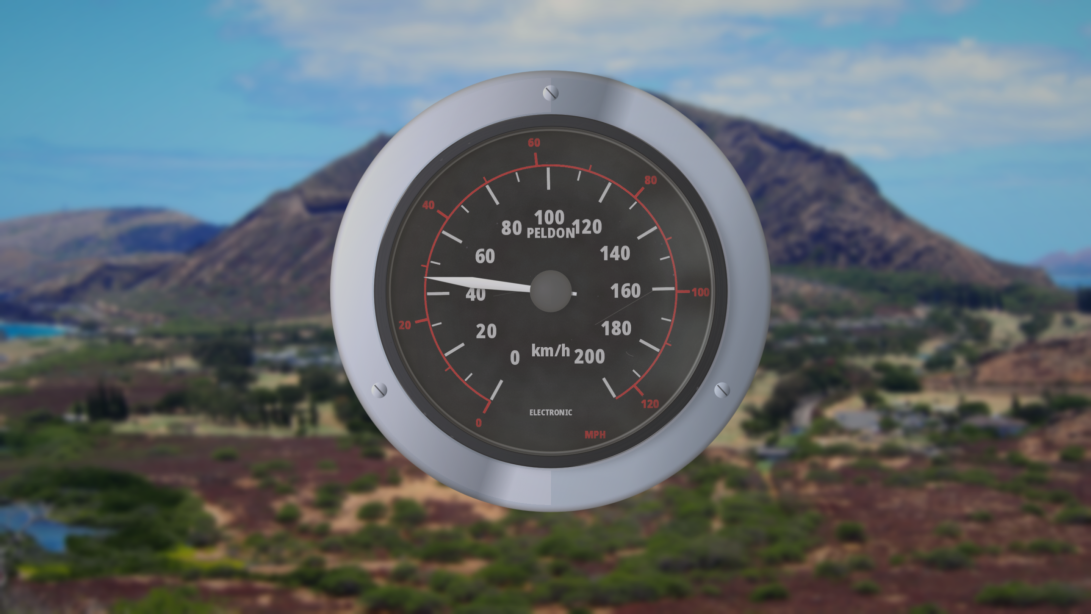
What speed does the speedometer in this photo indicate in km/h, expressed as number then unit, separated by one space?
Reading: 45 km/h
